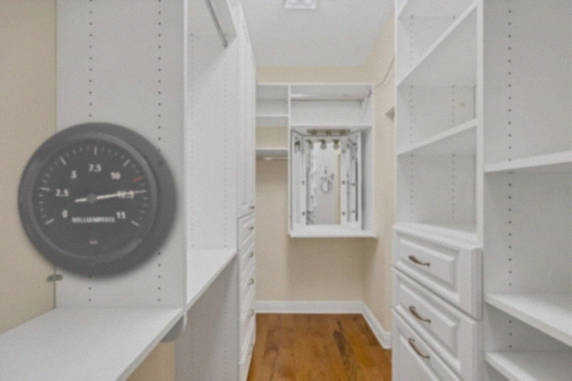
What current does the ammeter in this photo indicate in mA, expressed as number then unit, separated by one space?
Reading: 12.5 mA
